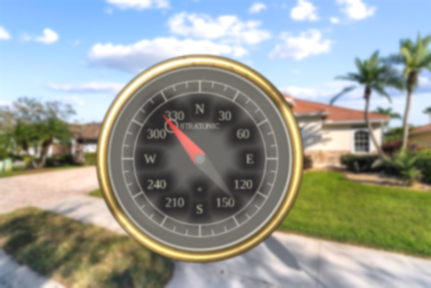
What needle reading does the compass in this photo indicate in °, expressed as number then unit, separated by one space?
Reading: 320 °
